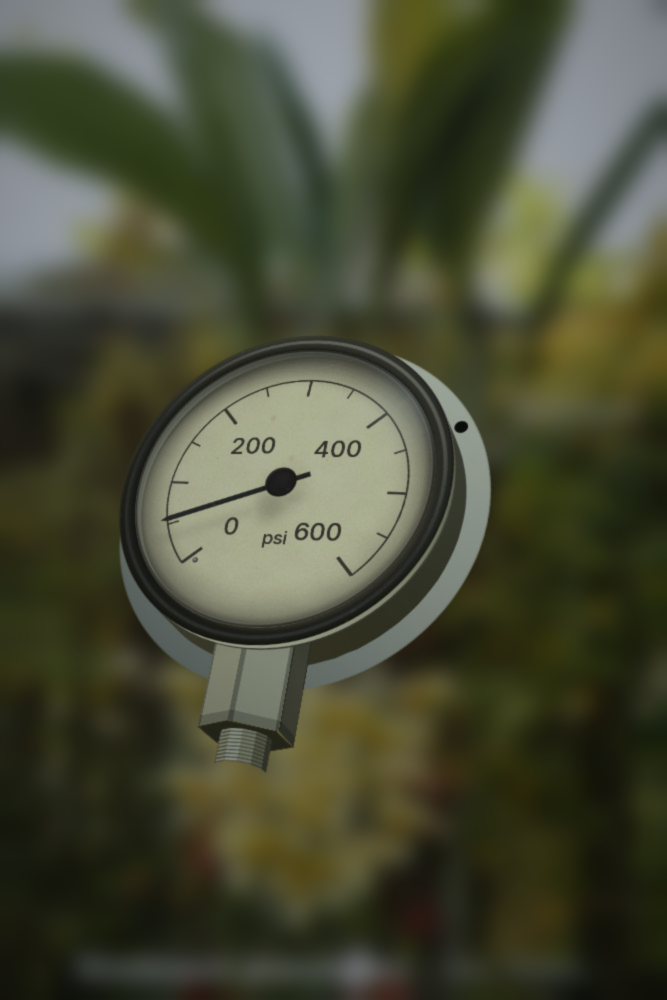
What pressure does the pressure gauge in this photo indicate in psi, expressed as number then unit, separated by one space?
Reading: 50 psi
